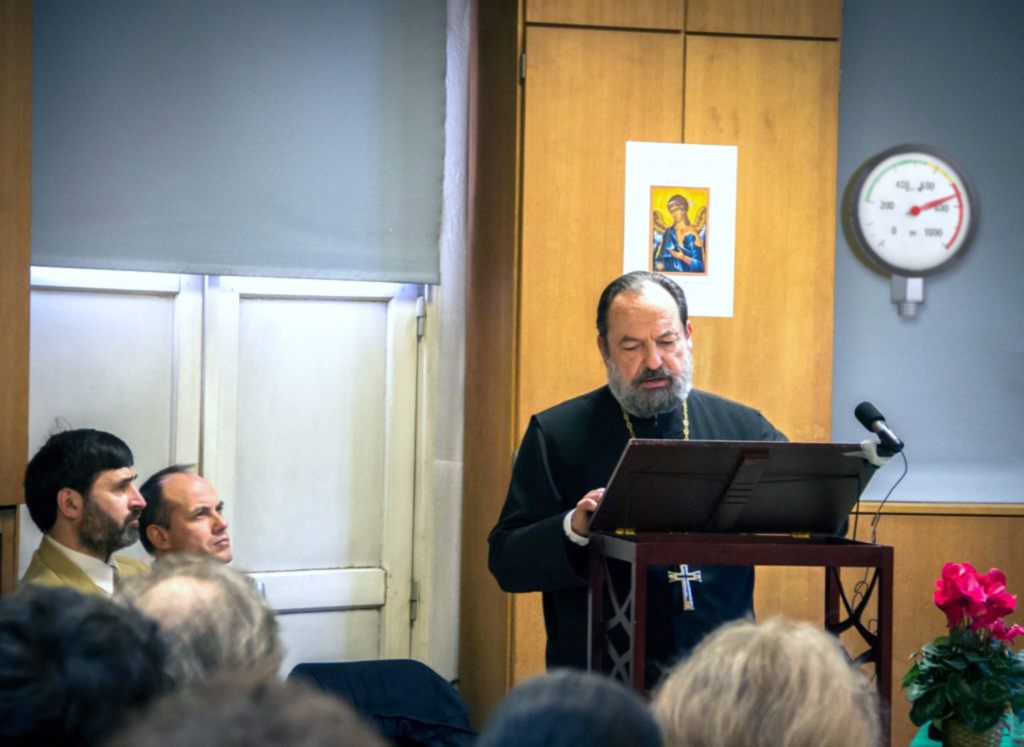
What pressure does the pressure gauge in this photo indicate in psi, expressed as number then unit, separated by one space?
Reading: 750 psi
